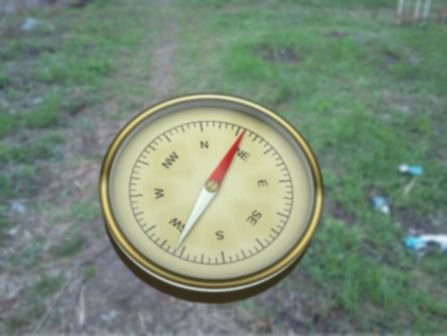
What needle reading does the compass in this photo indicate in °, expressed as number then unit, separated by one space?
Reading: 35 °
